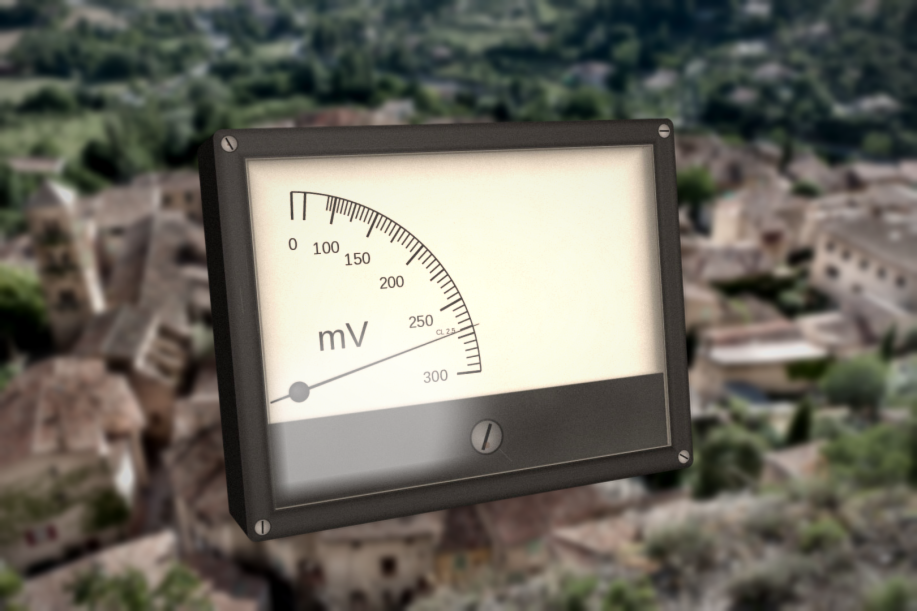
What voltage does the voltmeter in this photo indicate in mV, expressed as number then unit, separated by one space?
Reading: 270 mV
